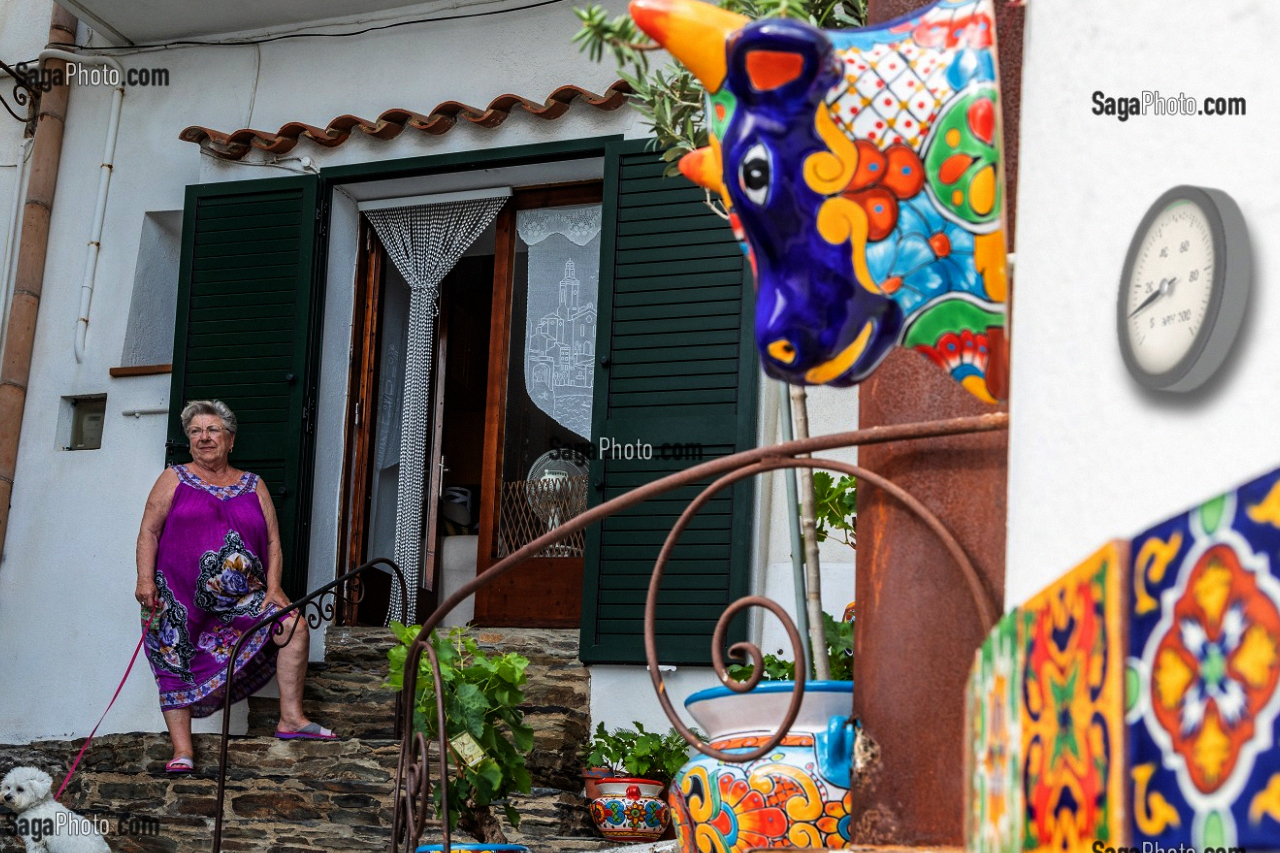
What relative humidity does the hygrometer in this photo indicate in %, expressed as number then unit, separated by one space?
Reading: 10 %
